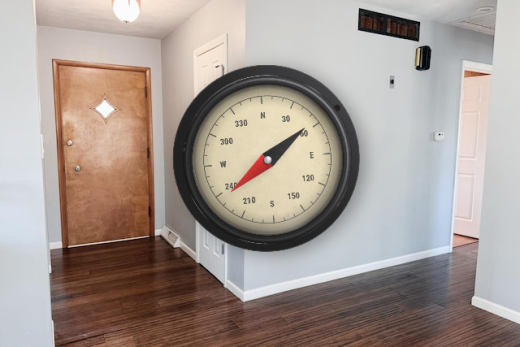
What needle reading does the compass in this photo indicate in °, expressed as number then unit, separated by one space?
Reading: 235 °
